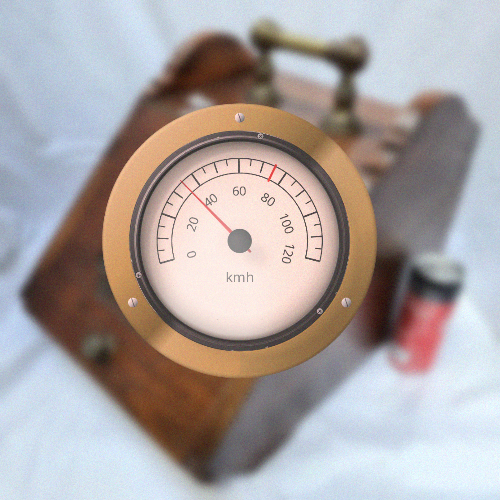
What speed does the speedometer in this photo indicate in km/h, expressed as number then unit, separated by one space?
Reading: 35 km/h
